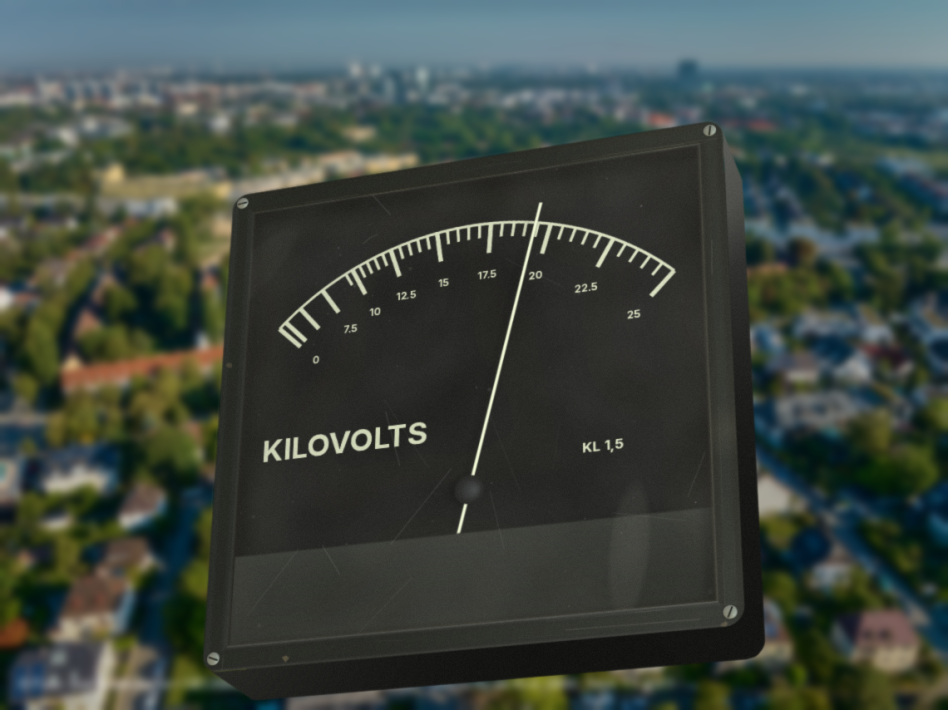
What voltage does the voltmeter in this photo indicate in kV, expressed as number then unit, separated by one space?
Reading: 19.5 kV
